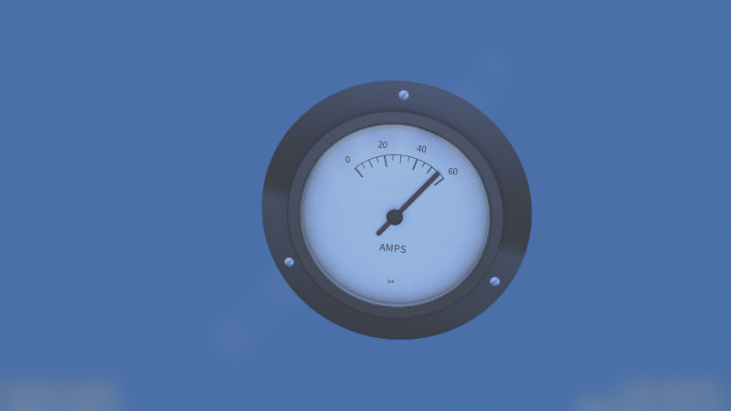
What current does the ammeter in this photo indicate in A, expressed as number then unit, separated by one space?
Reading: 55 A
